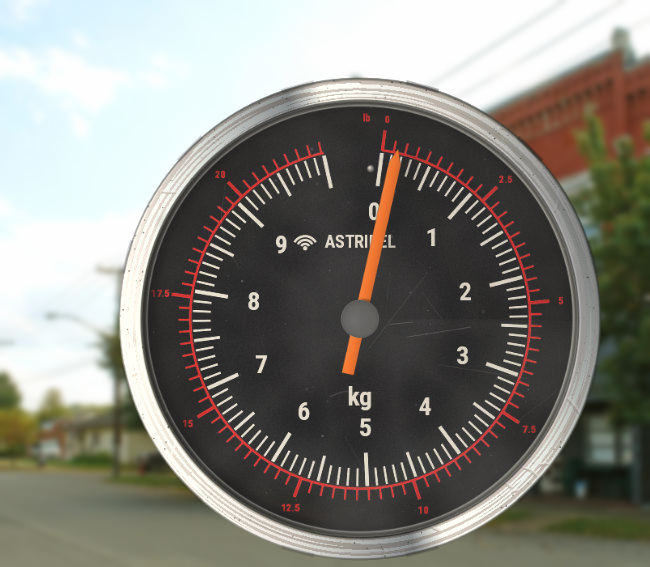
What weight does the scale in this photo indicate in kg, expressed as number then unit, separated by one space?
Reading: 0.15 kg
